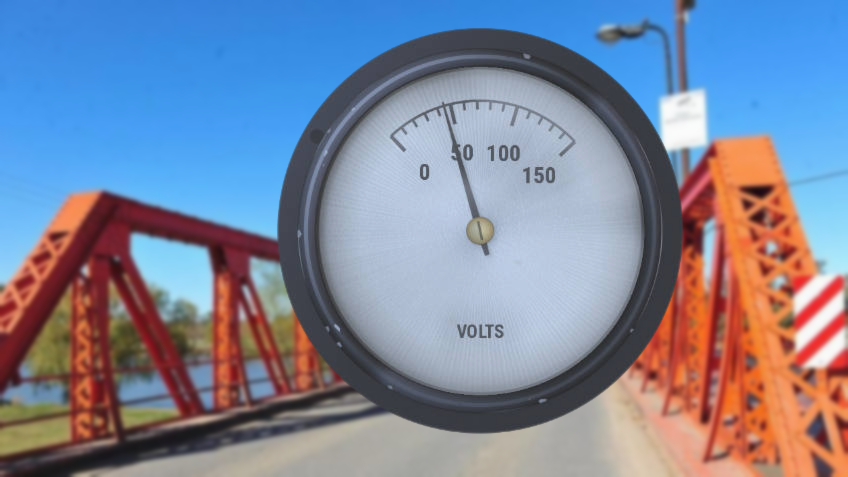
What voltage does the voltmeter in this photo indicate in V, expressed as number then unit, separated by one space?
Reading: 45 V
